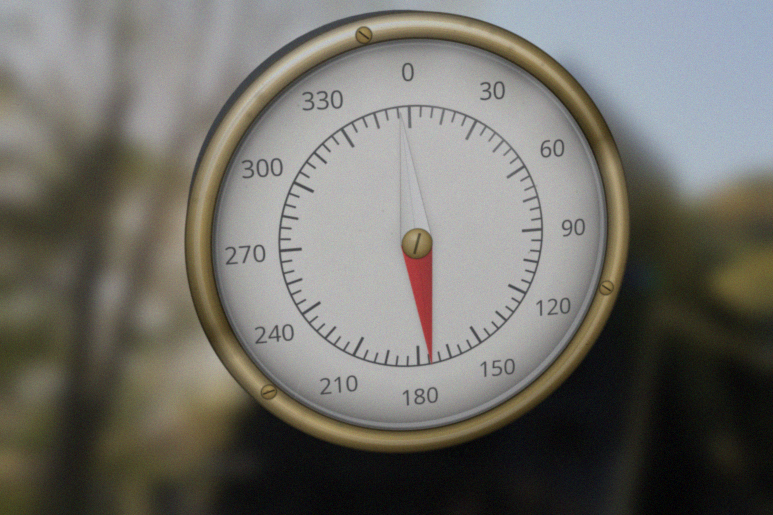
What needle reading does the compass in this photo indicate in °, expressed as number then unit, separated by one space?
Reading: 175 °
